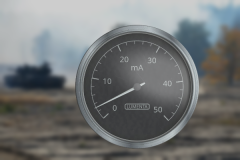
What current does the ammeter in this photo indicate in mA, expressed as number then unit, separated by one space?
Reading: 3 mA
